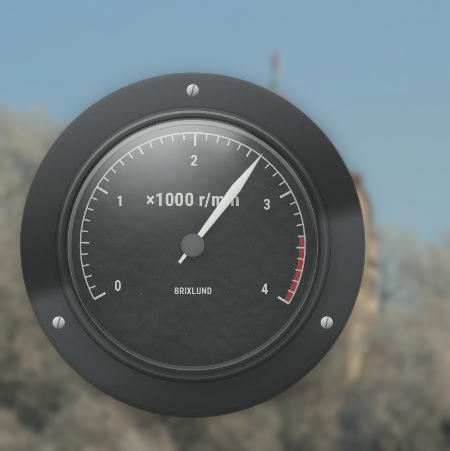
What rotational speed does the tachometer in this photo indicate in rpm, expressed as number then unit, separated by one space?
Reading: 2600 rpm
